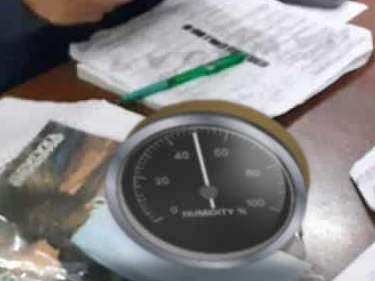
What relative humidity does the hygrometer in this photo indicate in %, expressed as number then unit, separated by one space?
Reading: 50 %
